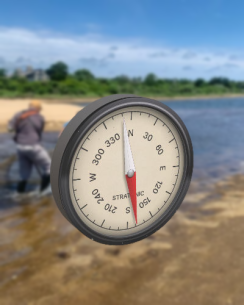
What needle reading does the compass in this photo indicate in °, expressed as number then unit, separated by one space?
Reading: 170 °
